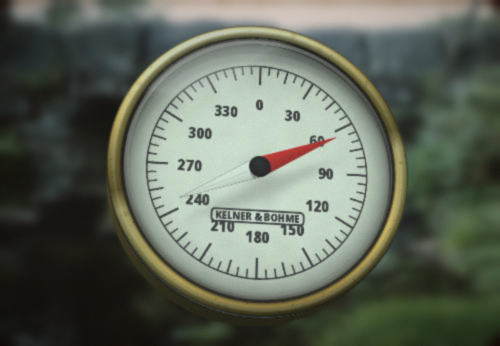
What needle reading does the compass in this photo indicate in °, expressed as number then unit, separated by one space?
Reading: 65 °
